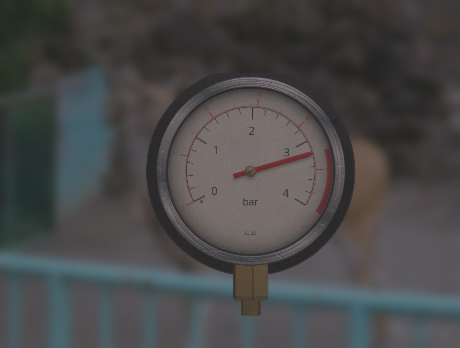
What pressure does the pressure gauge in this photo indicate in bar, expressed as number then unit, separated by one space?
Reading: 3.2 bar
